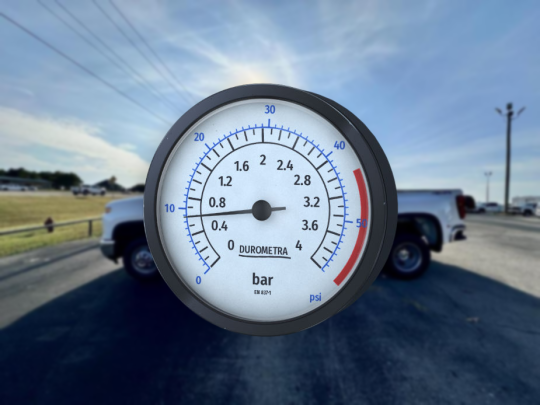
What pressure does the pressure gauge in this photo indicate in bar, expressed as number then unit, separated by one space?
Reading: 0.6 bar
